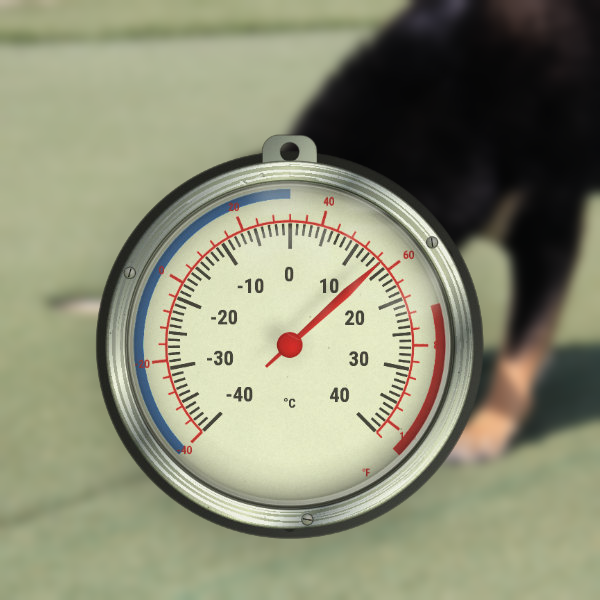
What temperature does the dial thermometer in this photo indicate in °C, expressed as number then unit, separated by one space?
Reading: 14 °C
